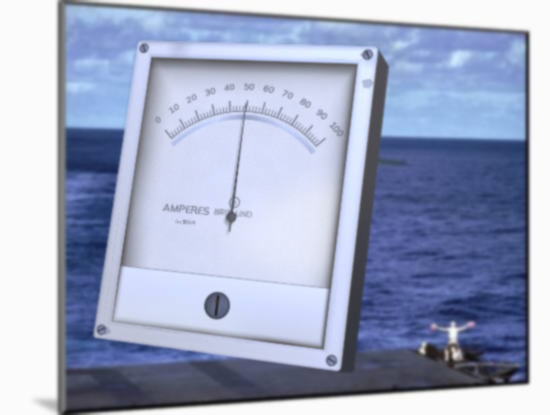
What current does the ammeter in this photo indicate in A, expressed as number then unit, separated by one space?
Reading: 50 A
